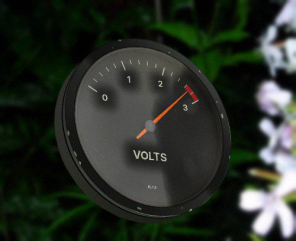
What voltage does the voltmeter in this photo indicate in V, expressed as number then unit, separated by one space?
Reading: 2.7 V
